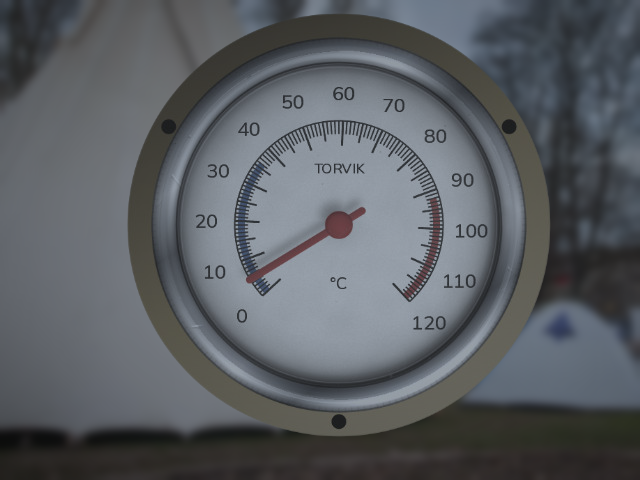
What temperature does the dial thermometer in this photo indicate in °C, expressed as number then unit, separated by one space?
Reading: 5 °C
